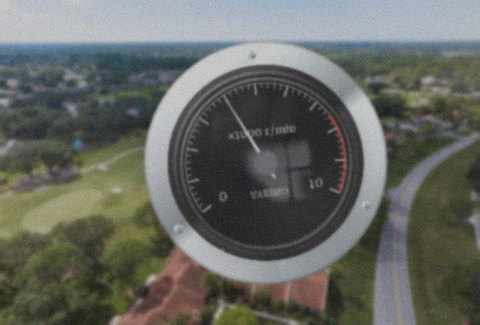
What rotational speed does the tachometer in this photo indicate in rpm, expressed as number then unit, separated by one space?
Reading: 4000 rpm
